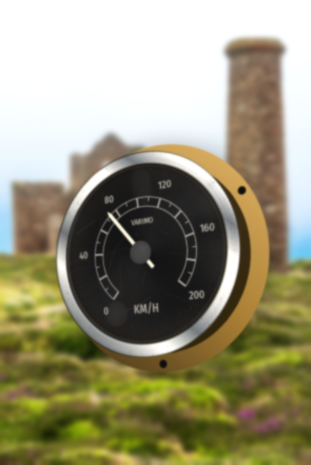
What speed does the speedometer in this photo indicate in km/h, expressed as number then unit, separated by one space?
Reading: 75 km/h
